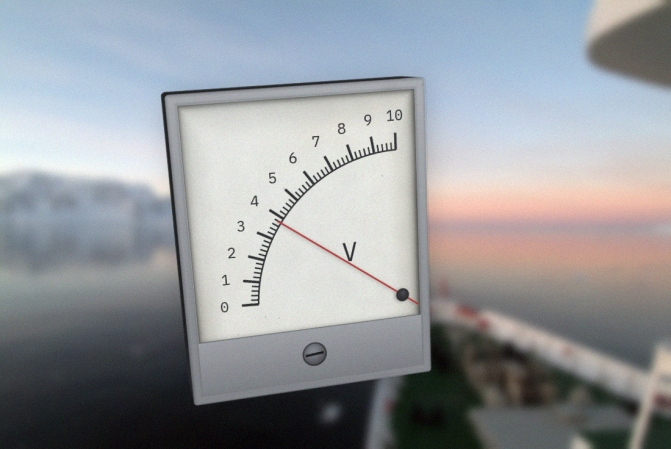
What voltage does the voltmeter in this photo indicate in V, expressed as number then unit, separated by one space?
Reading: 3.8 V
